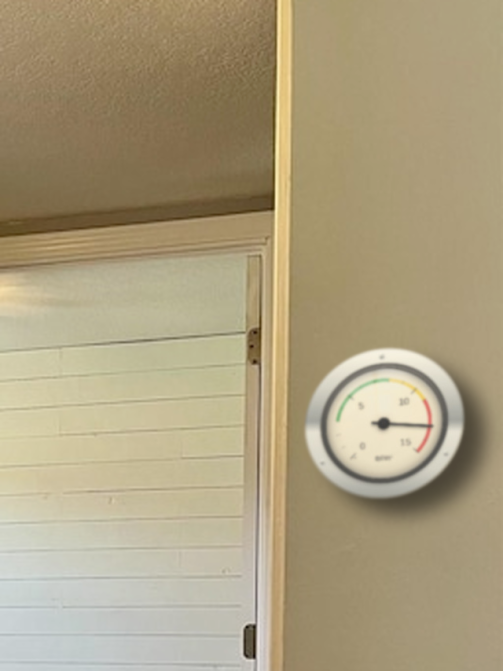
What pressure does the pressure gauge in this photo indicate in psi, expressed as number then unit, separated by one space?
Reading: 13 psi
